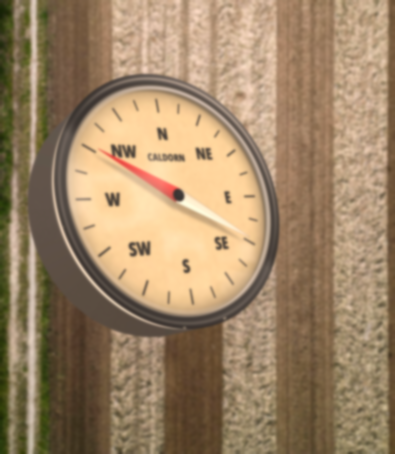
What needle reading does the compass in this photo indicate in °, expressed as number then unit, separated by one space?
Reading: 300 °
